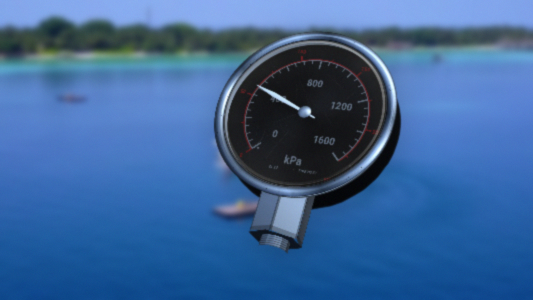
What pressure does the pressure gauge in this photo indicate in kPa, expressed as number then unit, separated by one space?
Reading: 400 kPa
